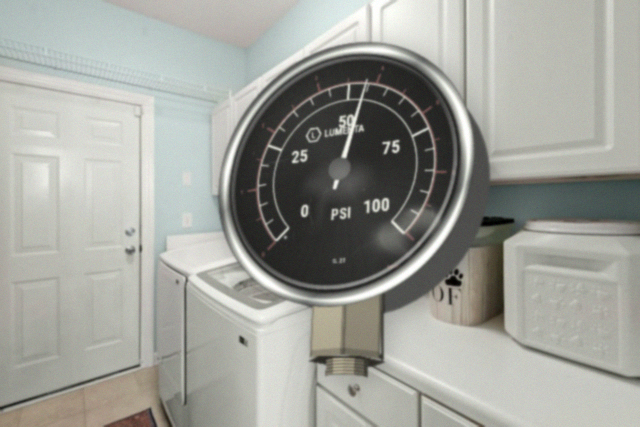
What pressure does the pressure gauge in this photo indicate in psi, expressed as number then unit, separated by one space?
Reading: 55 psi
